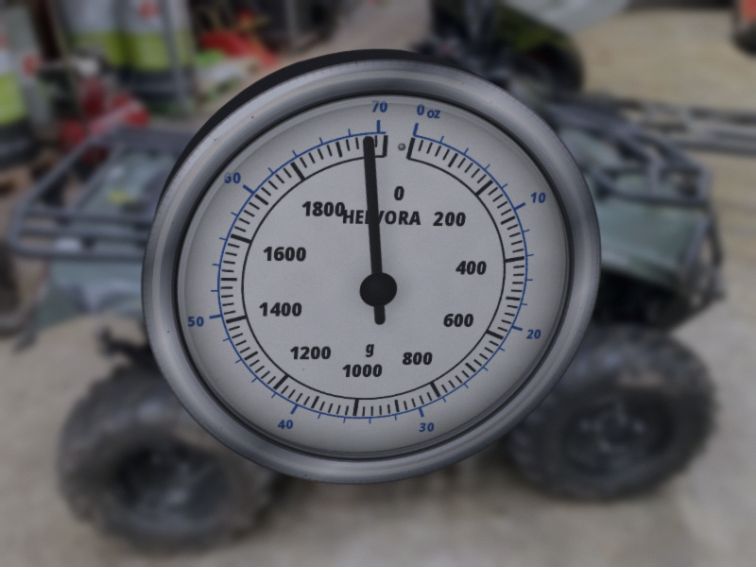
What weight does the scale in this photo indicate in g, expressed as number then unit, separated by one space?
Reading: 1960 g
